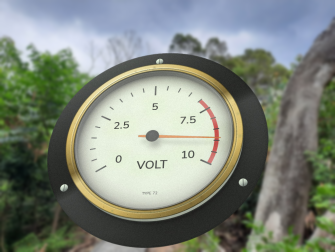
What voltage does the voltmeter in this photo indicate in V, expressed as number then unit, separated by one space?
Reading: 9 V
